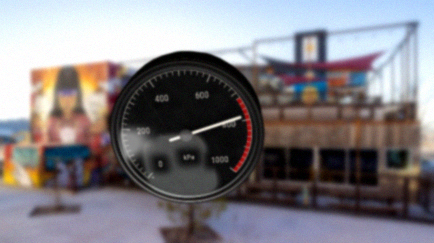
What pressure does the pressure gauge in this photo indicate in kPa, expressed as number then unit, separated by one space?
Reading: 780 kPa
